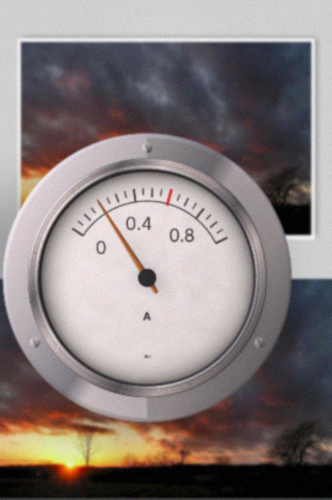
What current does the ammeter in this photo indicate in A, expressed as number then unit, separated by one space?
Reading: 0.2 A
